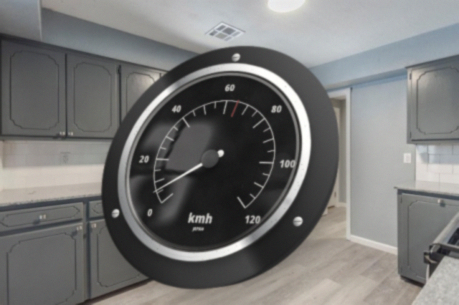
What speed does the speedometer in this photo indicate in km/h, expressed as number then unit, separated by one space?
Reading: 5 km/h
